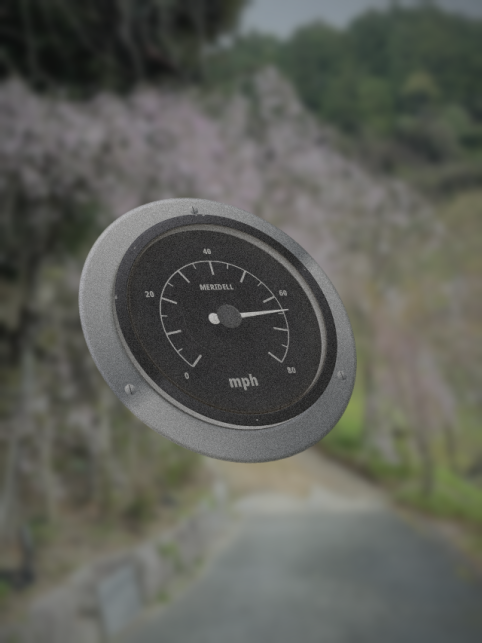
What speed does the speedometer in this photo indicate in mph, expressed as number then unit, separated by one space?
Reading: 65 mph
